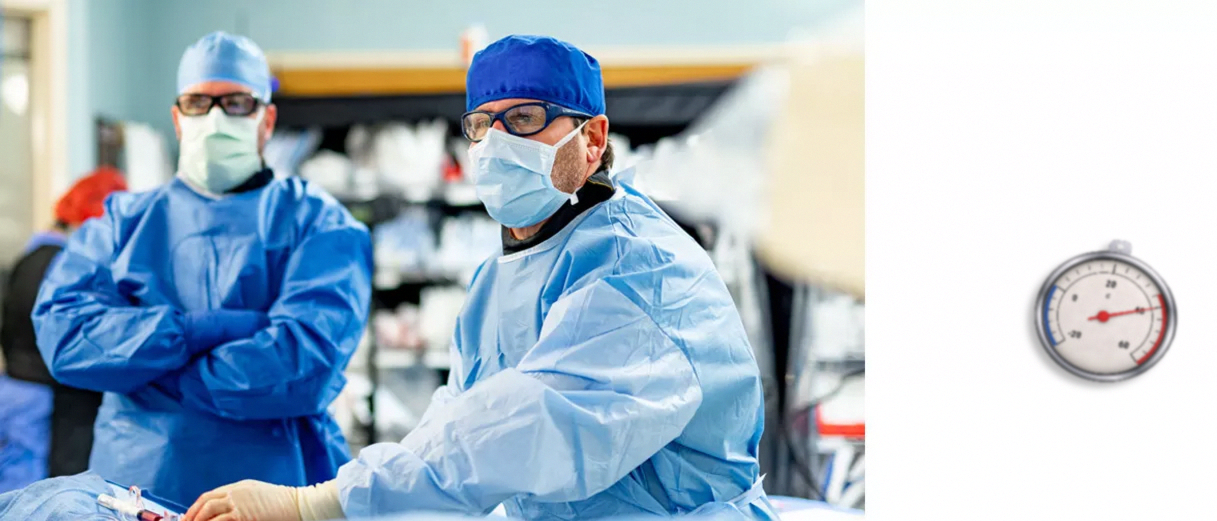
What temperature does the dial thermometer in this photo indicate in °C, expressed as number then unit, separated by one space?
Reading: 40 °C
